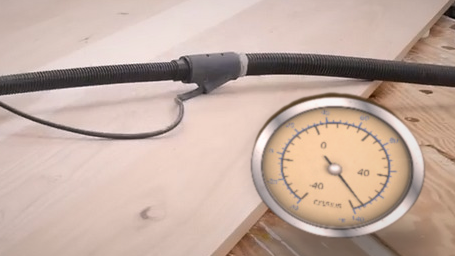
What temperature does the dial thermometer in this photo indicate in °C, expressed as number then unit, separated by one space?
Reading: 56 °C
